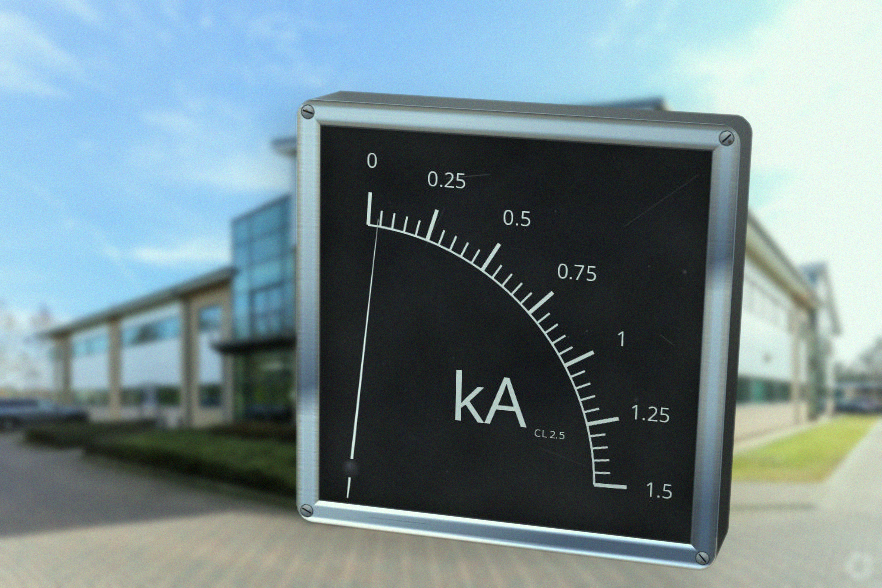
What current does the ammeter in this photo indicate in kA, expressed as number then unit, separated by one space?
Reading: 0.05 kA
